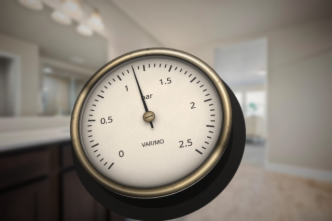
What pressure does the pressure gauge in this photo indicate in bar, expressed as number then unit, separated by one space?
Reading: 1.15 bar
